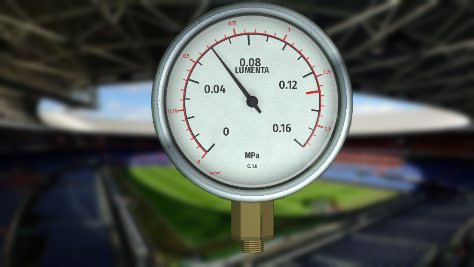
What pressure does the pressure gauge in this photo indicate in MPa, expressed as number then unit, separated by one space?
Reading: 0.06 MPa
